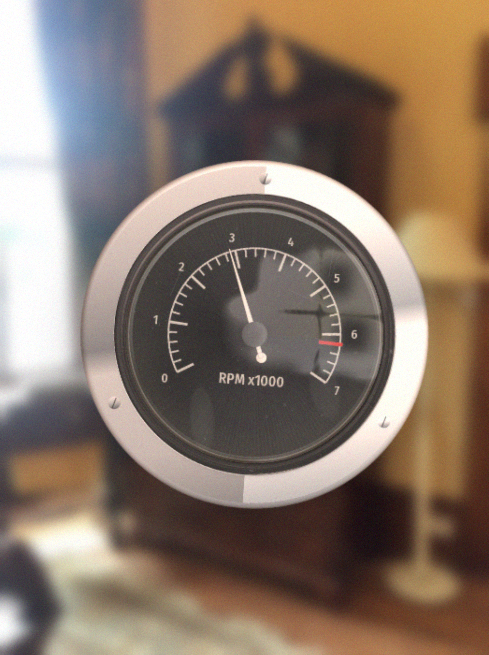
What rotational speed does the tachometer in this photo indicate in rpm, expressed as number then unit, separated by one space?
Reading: 2900 rpm
